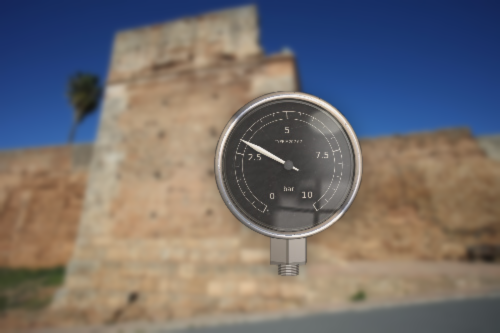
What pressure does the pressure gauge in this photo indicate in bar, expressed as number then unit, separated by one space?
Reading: 3 bar
